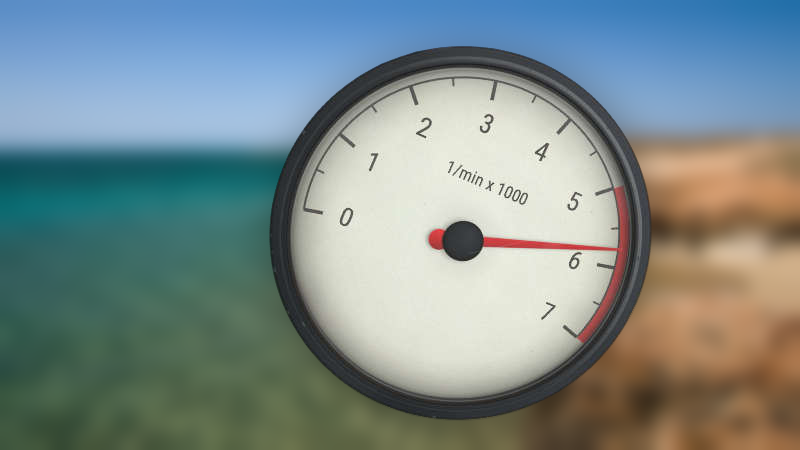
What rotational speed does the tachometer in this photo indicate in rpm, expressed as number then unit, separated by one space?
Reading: 5750 rpm
